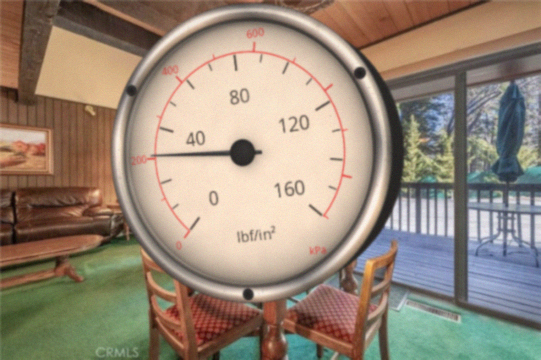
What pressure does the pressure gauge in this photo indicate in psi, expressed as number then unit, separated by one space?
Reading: 30 psi
